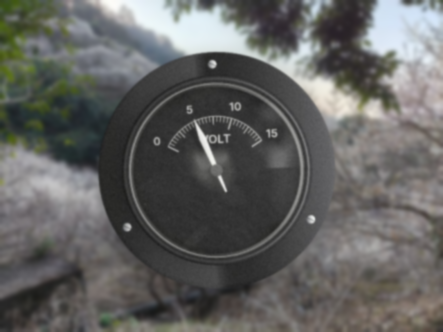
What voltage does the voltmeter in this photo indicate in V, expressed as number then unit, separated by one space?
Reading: 5 V
